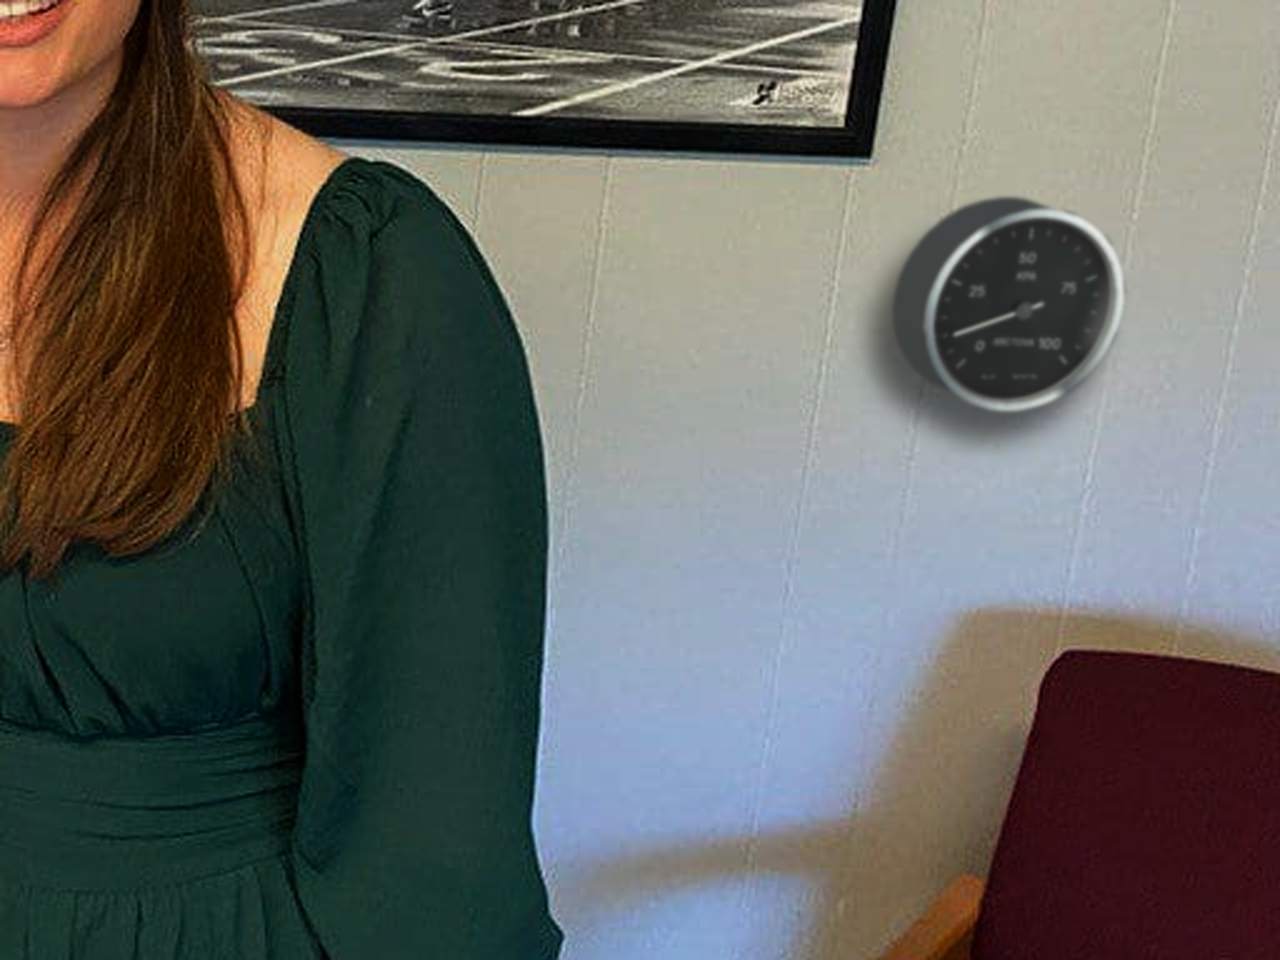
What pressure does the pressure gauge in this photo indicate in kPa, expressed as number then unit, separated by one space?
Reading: 10 kPa
